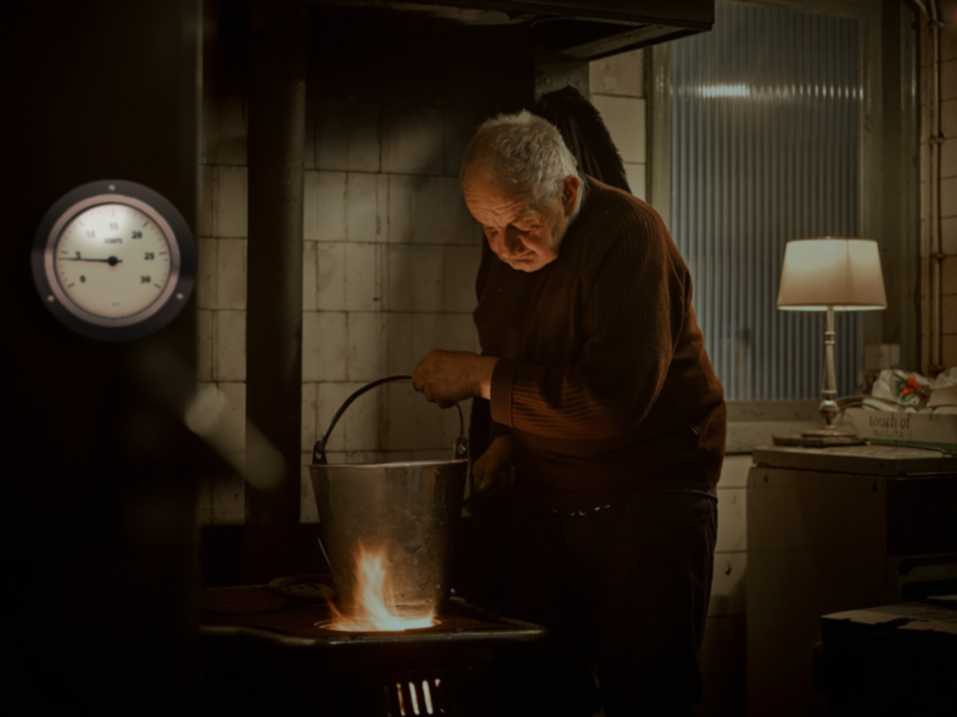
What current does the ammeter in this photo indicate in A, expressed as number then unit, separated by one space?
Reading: 4 A
